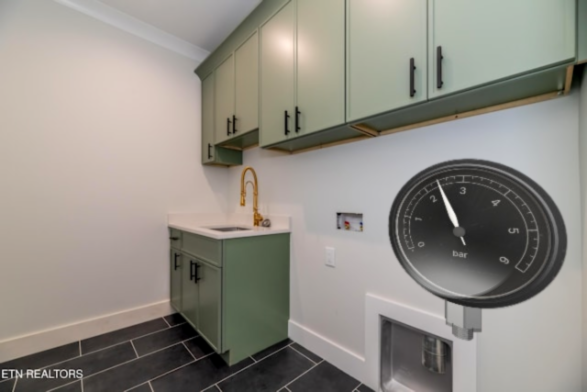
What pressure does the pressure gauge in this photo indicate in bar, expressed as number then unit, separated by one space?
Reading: 2.4 bar
